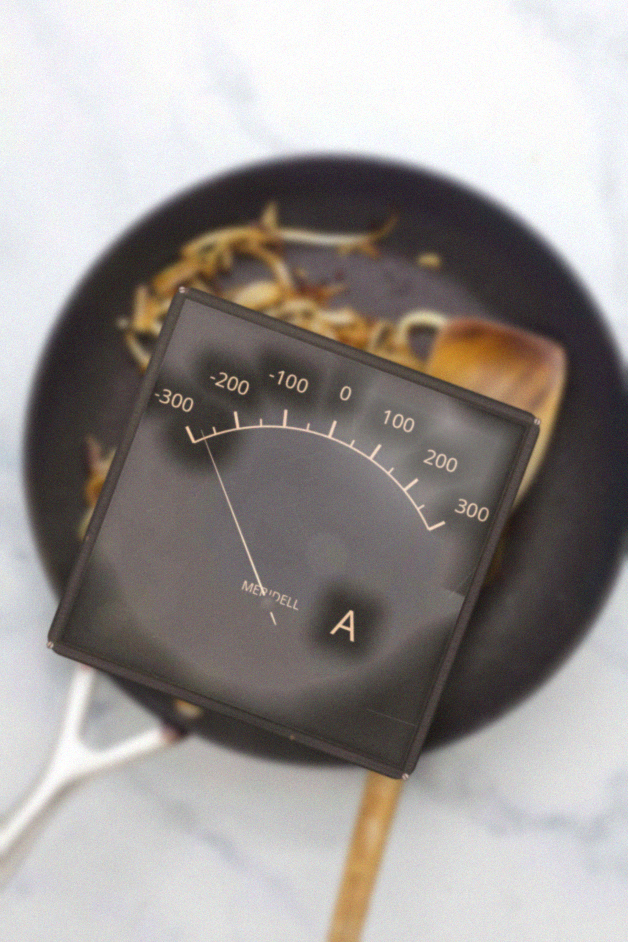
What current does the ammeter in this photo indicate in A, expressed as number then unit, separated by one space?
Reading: -275 A
